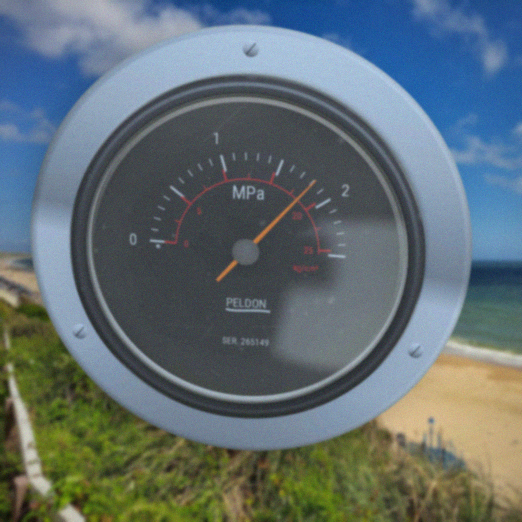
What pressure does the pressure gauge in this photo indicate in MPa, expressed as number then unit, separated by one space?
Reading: 1.8 MPa
